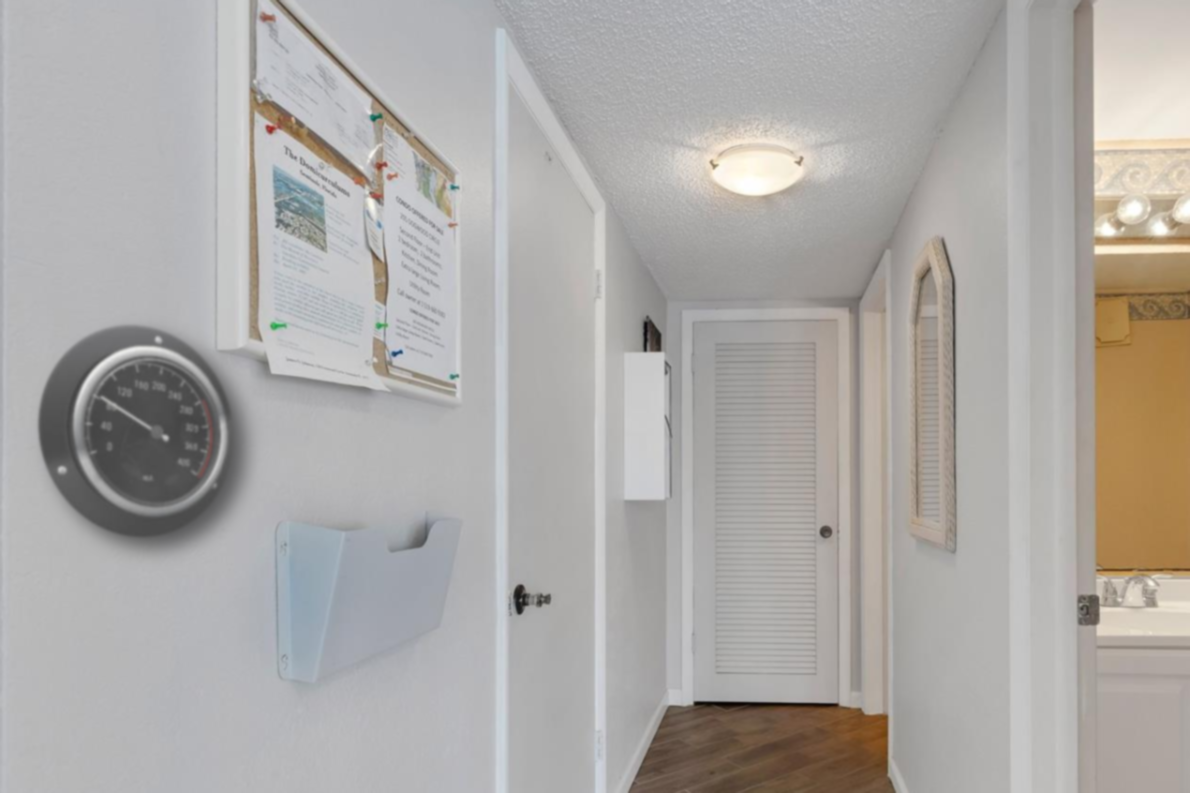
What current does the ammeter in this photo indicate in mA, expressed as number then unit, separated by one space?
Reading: 80 mA
